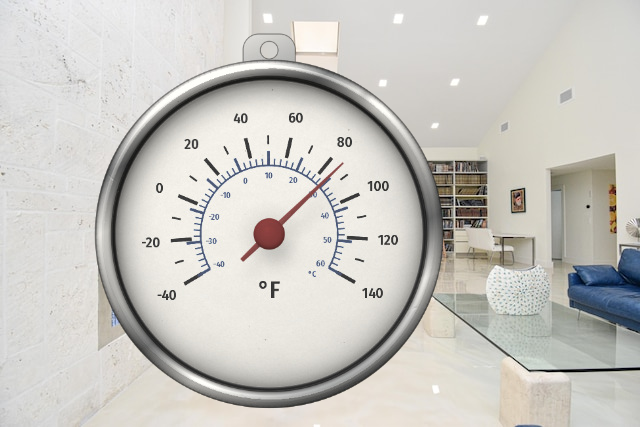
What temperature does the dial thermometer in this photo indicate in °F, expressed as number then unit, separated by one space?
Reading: 85 °F
